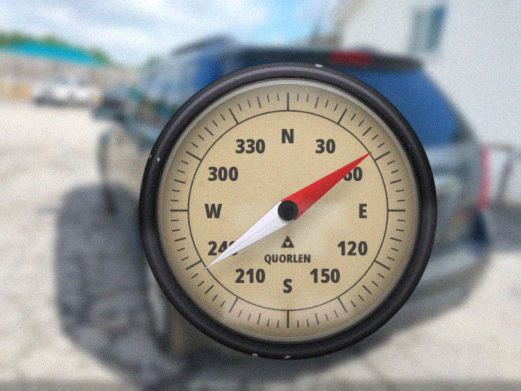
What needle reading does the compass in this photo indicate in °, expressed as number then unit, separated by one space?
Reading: 55 °
